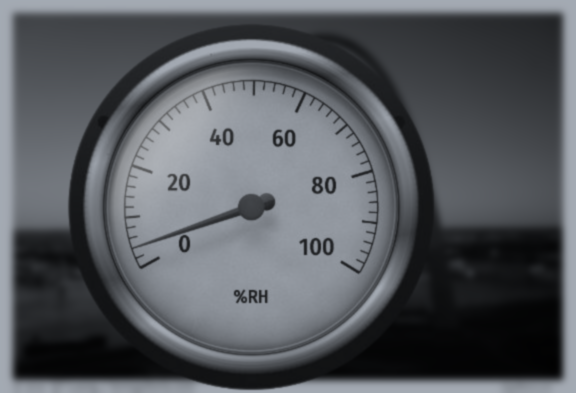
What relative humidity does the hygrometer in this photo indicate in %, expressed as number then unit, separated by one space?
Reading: 4 %
